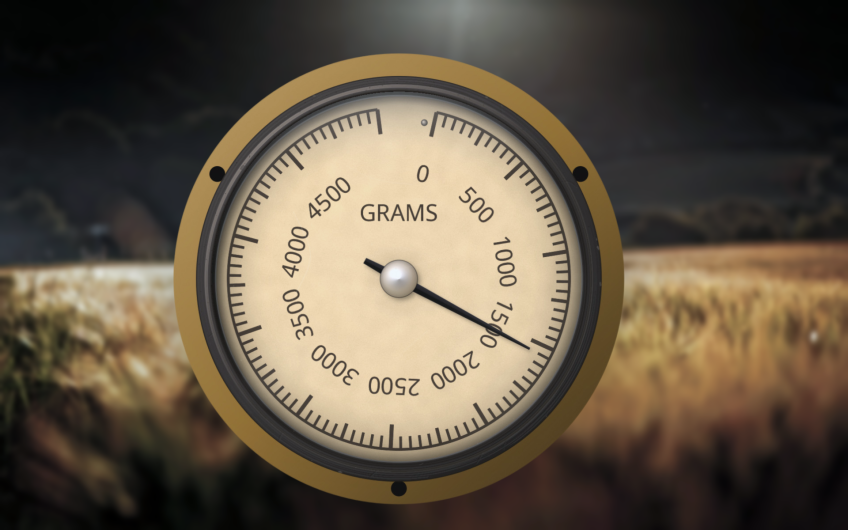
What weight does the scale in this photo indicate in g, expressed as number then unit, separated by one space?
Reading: 1550 g
